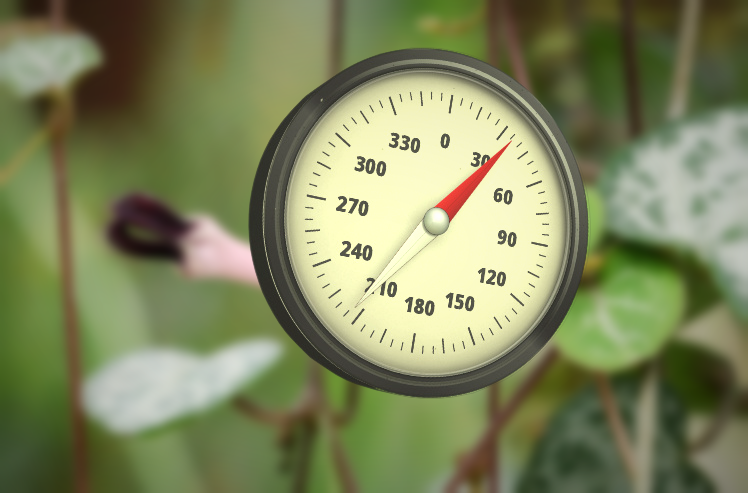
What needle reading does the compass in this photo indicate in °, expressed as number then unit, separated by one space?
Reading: 35 °
